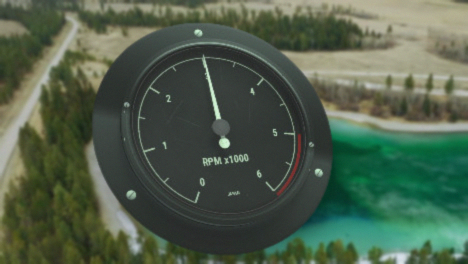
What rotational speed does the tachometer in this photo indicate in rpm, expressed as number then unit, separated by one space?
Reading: 3000 rpm
